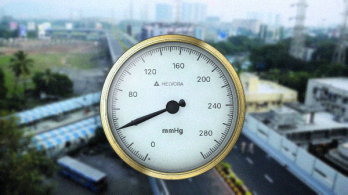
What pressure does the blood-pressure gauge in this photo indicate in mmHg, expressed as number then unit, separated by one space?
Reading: 40 mmHg
